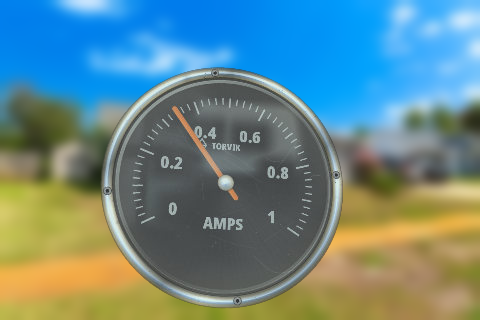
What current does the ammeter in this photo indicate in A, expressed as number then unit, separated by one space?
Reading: 0.34 A
